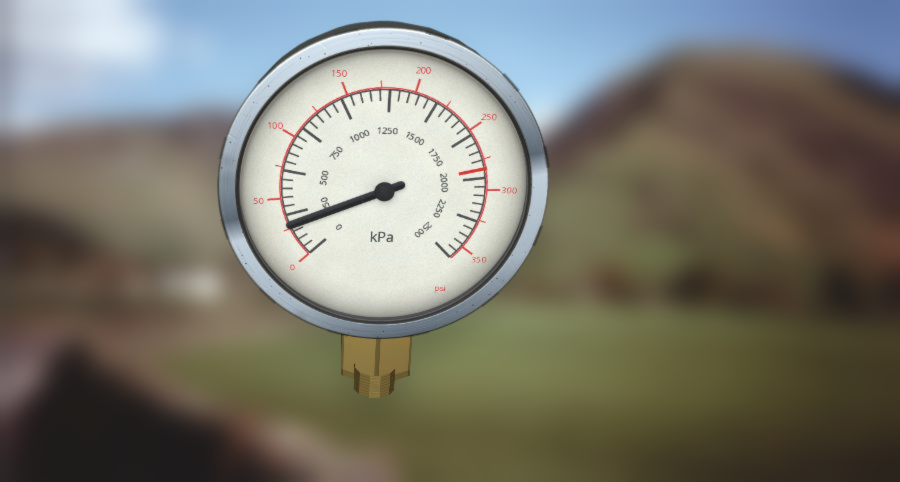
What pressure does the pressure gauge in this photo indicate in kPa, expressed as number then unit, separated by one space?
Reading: 200 kPa
